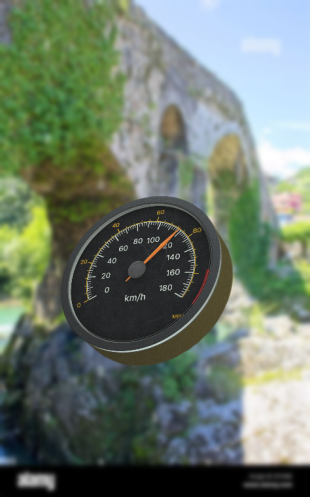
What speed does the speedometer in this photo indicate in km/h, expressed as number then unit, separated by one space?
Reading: 120 km/h
